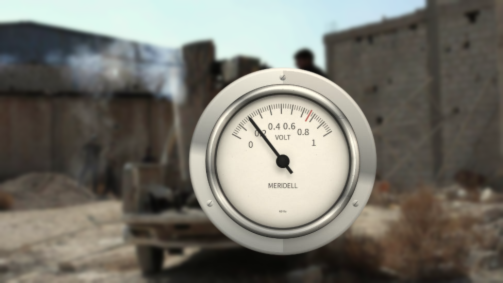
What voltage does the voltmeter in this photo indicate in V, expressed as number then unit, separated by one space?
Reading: 0.2 V
